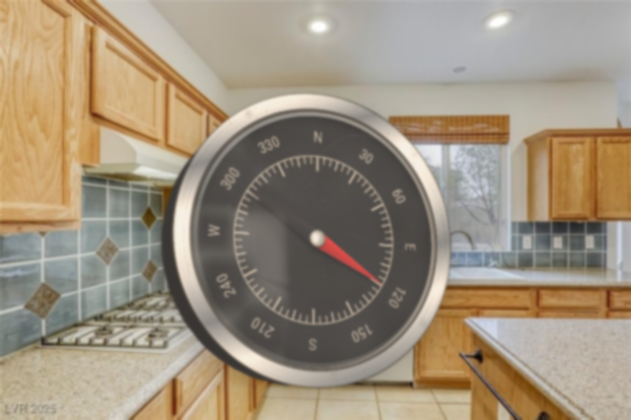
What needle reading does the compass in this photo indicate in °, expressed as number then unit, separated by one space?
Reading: 120 °
